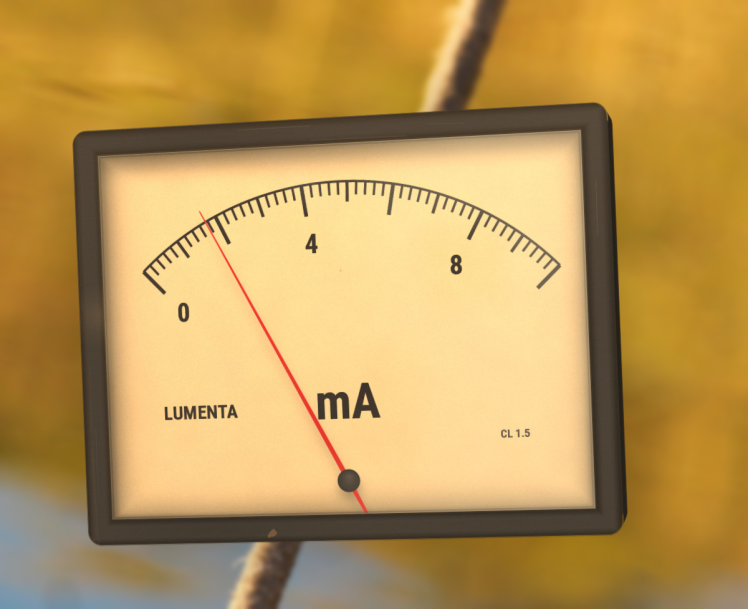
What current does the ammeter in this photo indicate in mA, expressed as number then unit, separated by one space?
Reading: 1.8 mA
